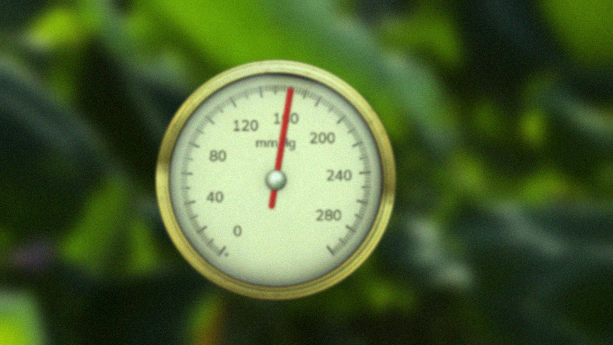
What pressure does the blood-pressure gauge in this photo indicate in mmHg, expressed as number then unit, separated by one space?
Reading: 160 mmHg
